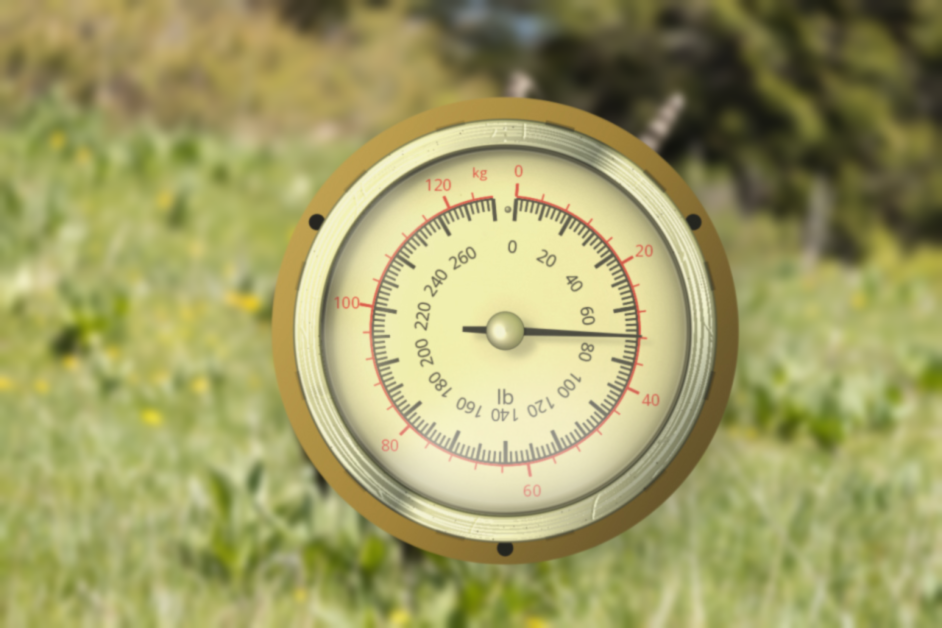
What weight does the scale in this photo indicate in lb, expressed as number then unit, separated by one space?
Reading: 70 lb
